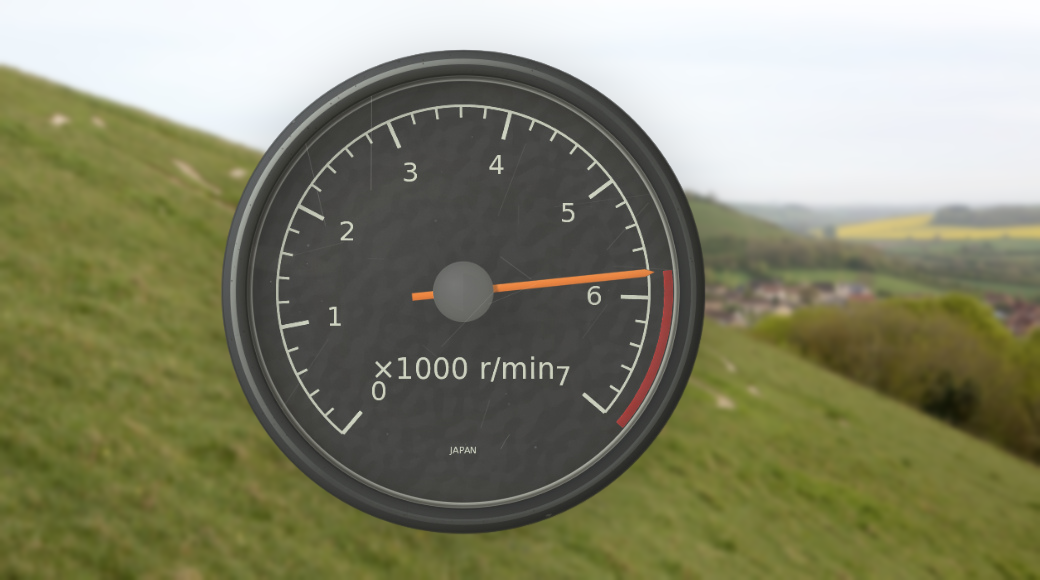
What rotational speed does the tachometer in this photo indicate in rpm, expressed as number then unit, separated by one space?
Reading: 5800 rpm
